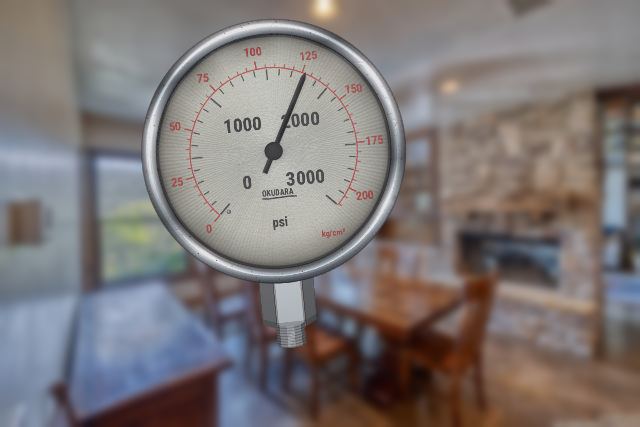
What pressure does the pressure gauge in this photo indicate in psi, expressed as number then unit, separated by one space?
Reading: 1800 psi
